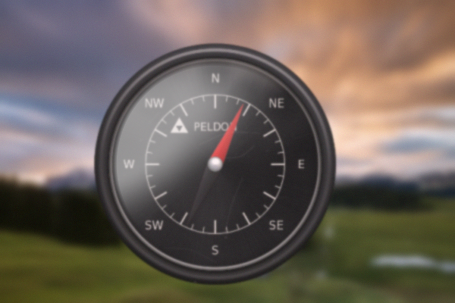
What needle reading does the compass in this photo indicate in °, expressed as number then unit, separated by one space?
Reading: 25 °
